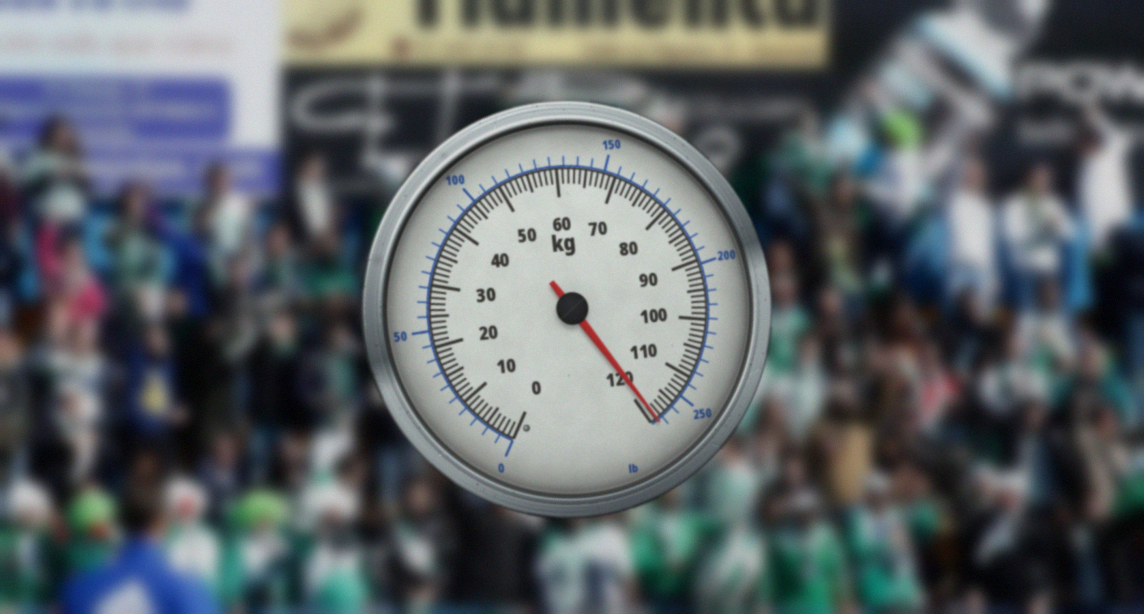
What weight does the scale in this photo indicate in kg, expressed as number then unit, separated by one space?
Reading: 119 kg
